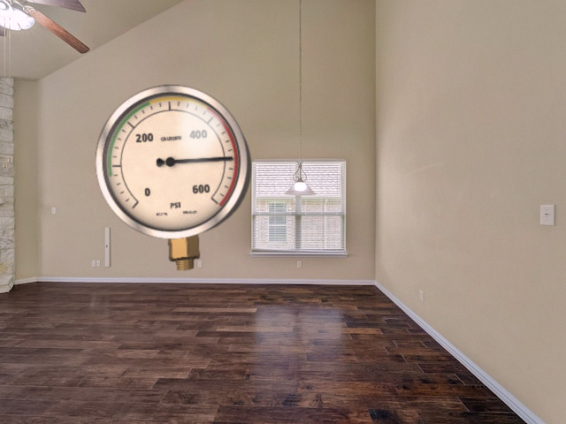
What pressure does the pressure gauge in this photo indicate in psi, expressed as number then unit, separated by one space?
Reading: 500 psi
